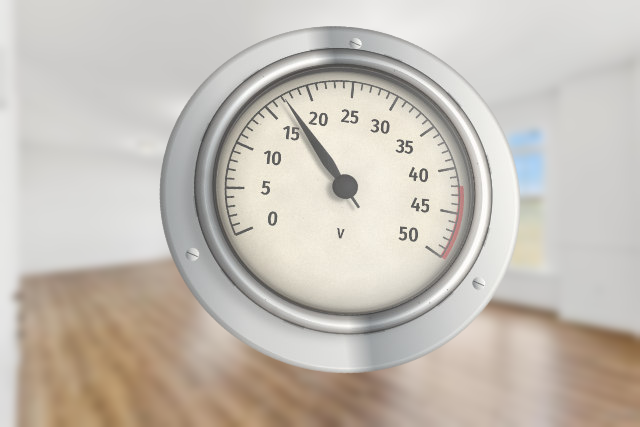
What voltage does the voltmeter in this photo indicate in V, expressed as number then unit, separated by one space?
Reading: 17 V
